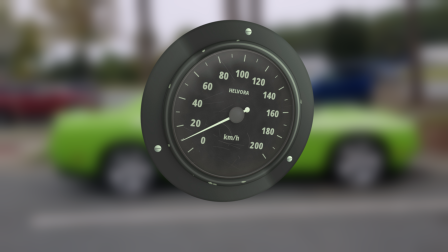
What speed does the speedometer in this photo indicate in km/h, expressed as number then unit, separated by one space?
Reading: 10 km/h
